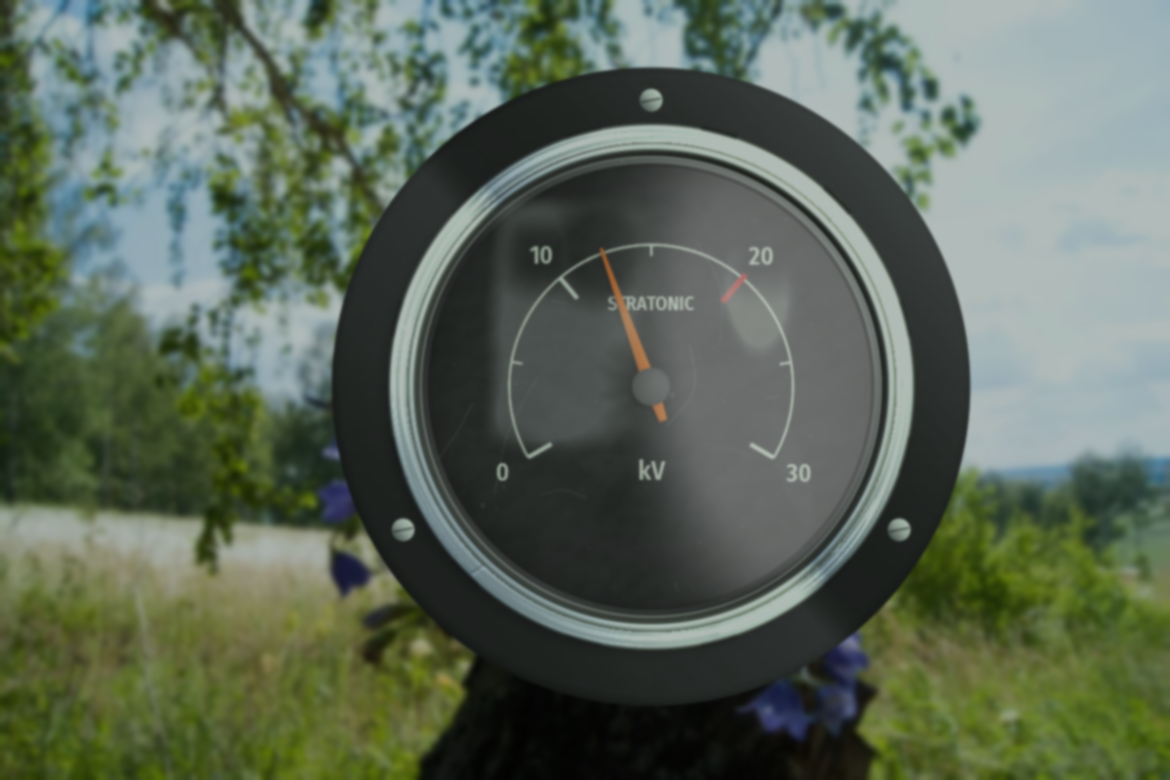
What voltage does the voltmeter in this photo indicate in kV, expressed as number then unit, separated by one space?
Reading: 12.5 kV
